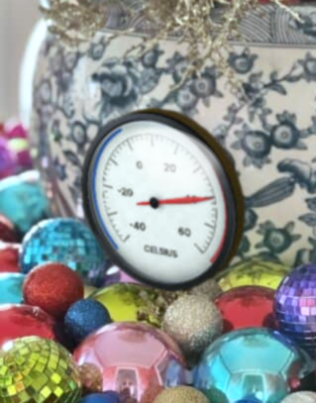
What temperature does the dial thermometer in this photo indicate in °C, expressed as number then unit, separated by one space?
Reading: 40 °C
